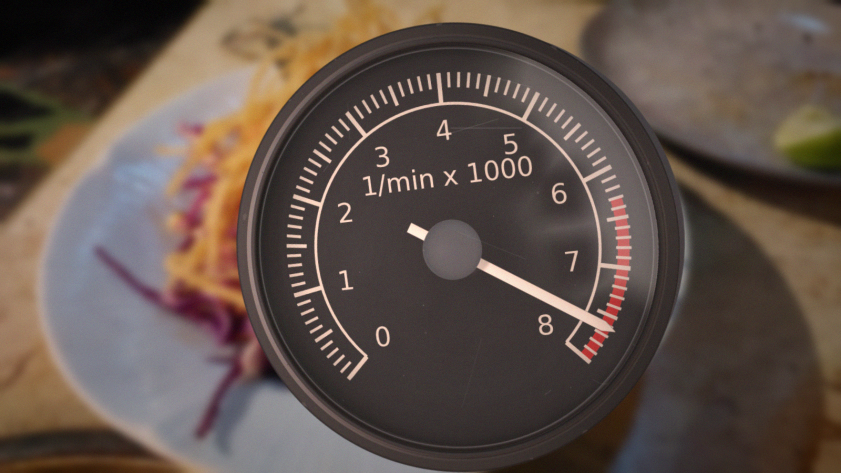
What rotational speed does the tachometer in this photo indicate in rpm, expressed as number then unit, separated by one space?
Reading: 7600 rpm
